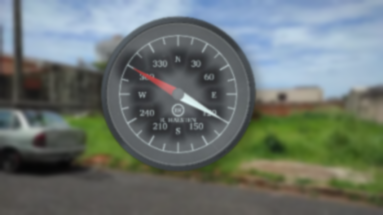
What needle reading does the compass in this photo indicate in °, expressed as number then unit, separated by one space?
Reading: 300 °
